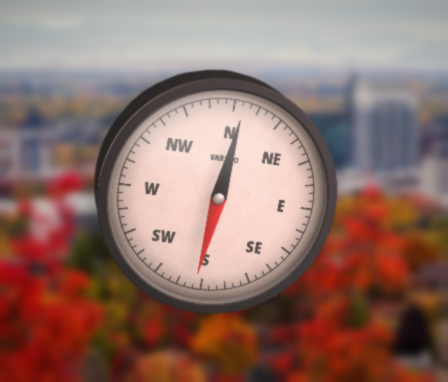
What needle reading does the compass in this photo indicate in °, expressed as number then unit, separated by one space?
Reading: 185 °
